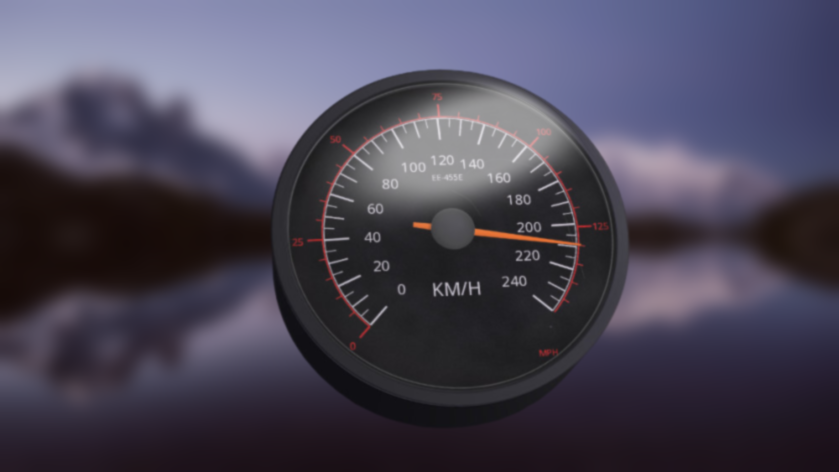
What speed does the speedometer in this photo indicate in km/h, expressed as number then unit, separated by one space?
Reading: 210 km/h
